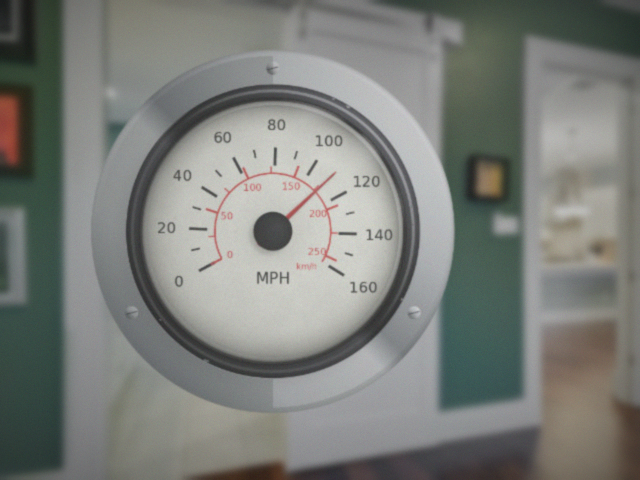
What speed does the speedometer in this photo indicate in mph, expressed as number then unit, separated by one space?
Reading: 110 mph
